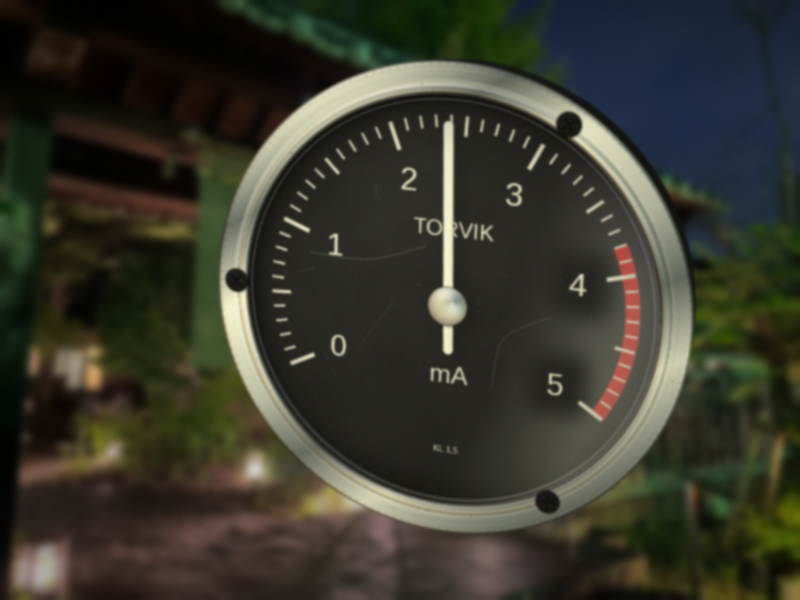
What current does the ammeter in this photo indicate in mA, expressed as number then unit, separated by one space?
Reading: 2.4 mA
